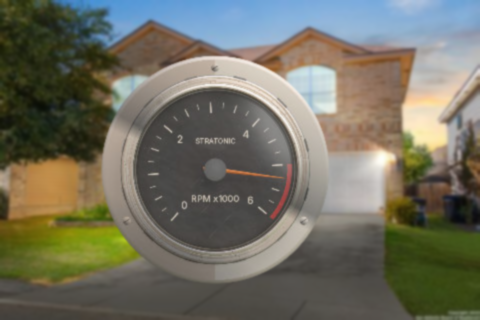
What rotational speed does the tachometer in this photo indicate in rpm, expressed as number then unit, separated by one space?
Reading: 5250 rpm
